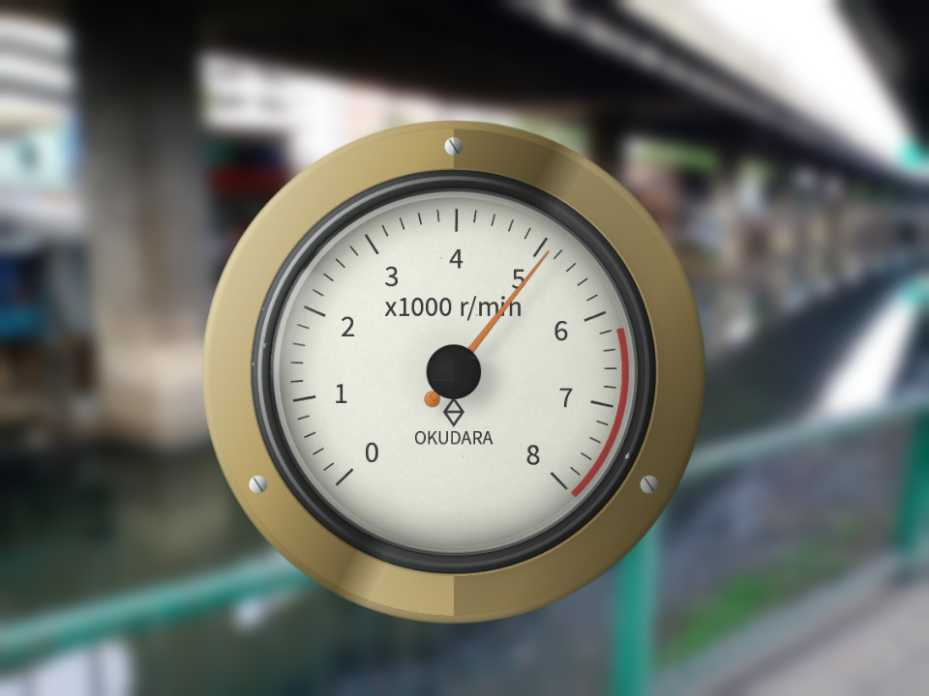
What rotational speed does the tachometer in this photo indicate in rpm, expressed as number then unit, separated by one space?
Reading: 5100 rpm
